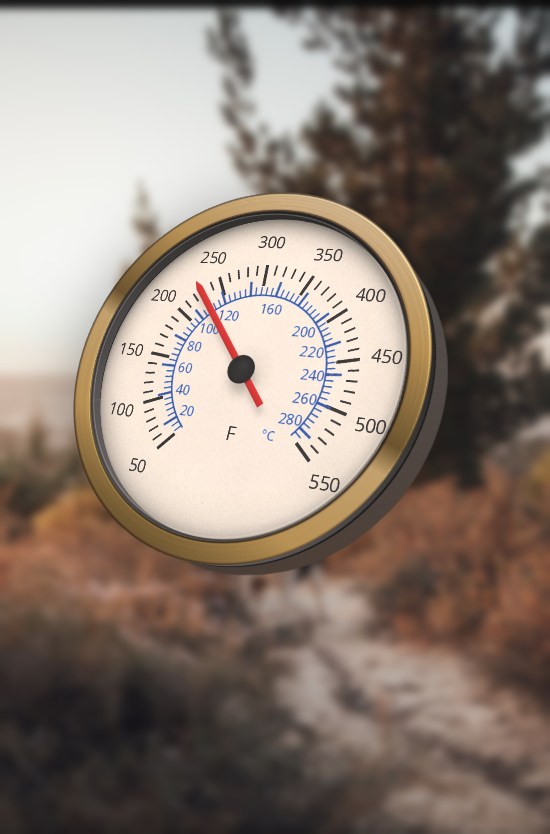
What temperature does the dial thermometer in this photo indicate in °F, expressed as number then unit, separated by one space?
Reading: 230 °F
